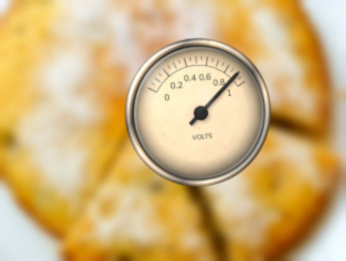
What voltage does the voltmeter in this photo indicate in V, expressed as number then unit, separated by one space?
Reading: 0.9 V
